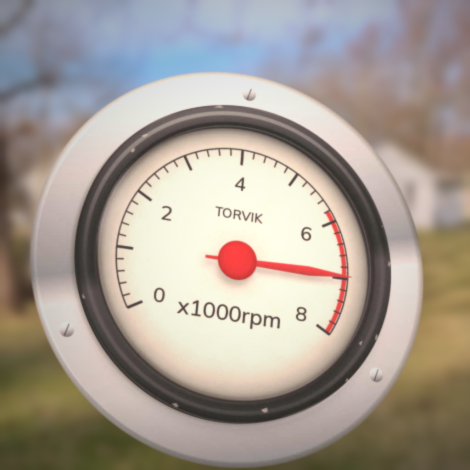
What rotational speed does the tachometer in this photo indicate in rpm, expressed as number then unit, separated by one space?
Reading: 7000 rpm
